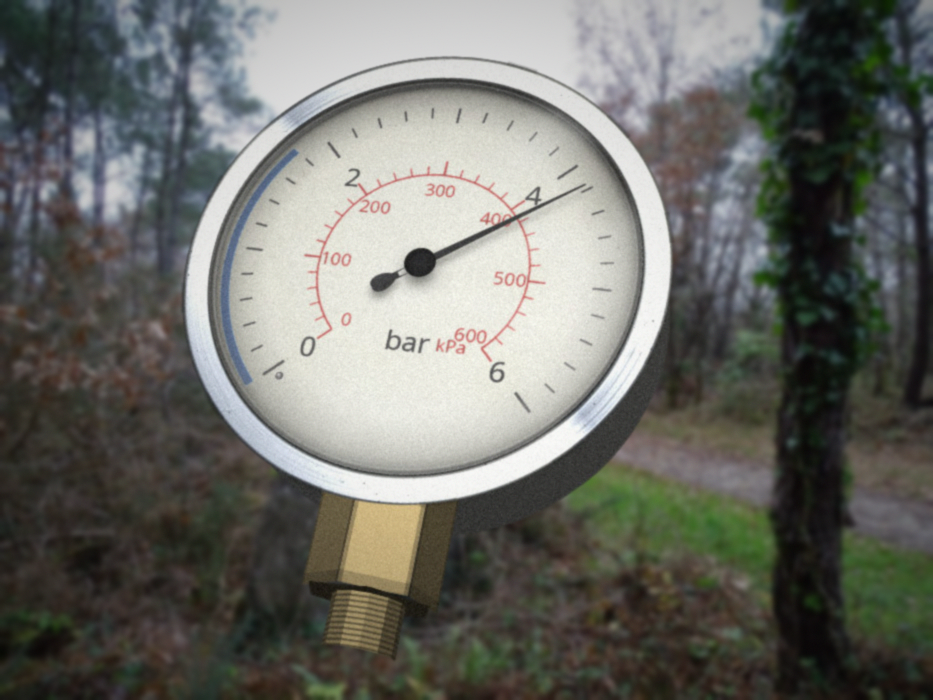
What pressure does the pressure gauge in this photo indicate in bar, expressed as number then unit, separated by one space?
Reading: 4.2 bar
